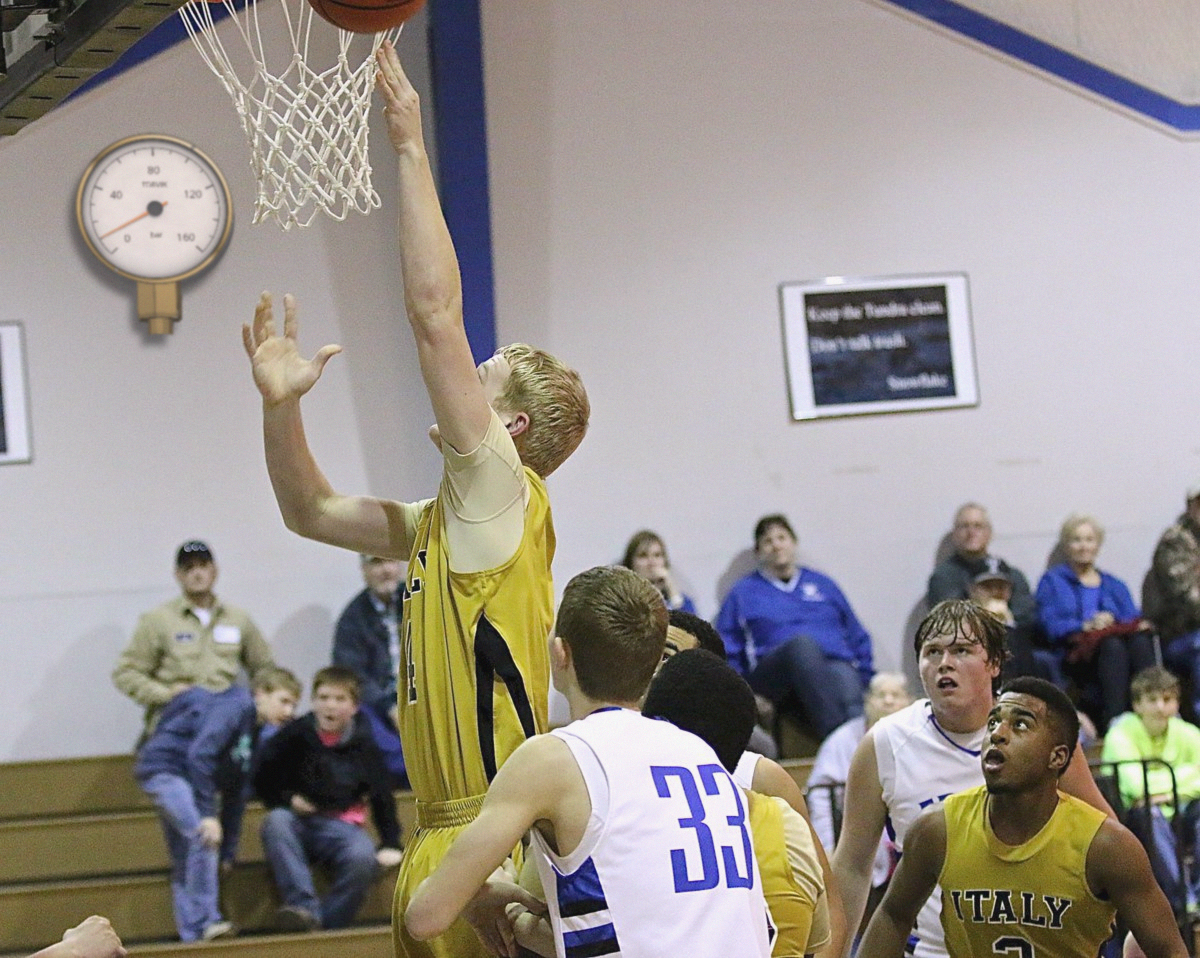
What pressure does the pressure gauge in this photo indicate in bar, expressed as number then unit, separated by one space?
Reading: 10 bar
